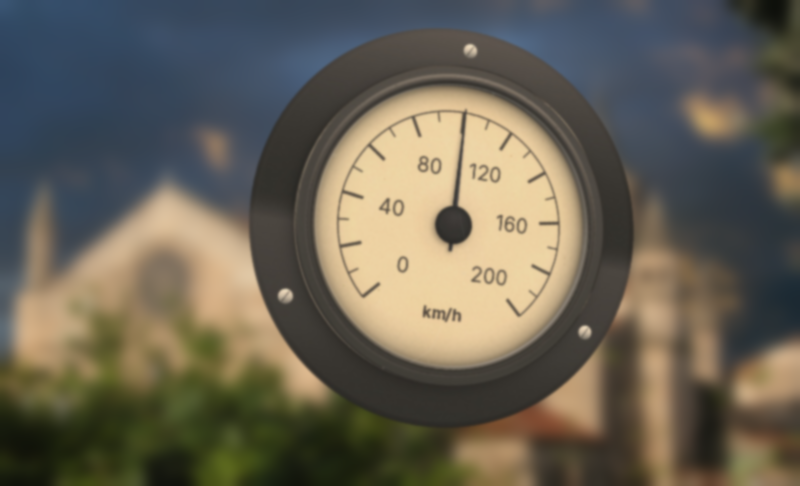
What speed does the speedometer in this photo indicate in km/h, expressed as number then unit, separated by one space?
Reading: 100 km/h
